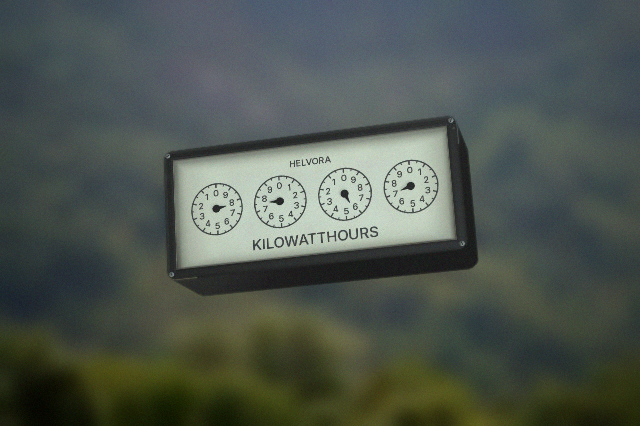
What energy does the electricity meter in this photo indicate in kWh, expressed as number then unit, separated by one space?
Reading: 7757 kWh
